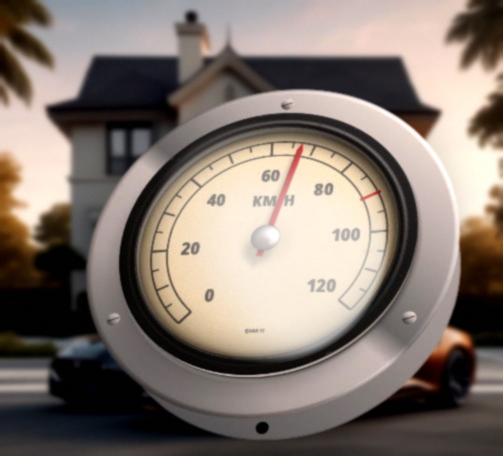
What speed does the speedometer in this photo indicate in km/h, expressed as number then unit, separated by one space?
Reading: 67.5 km/h
